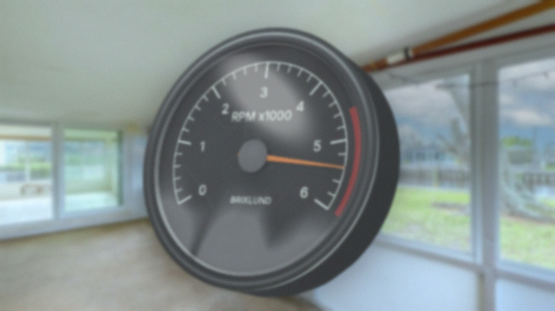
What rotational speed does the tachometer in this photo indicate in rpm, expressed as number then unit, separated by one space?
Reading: 5400 rpm
